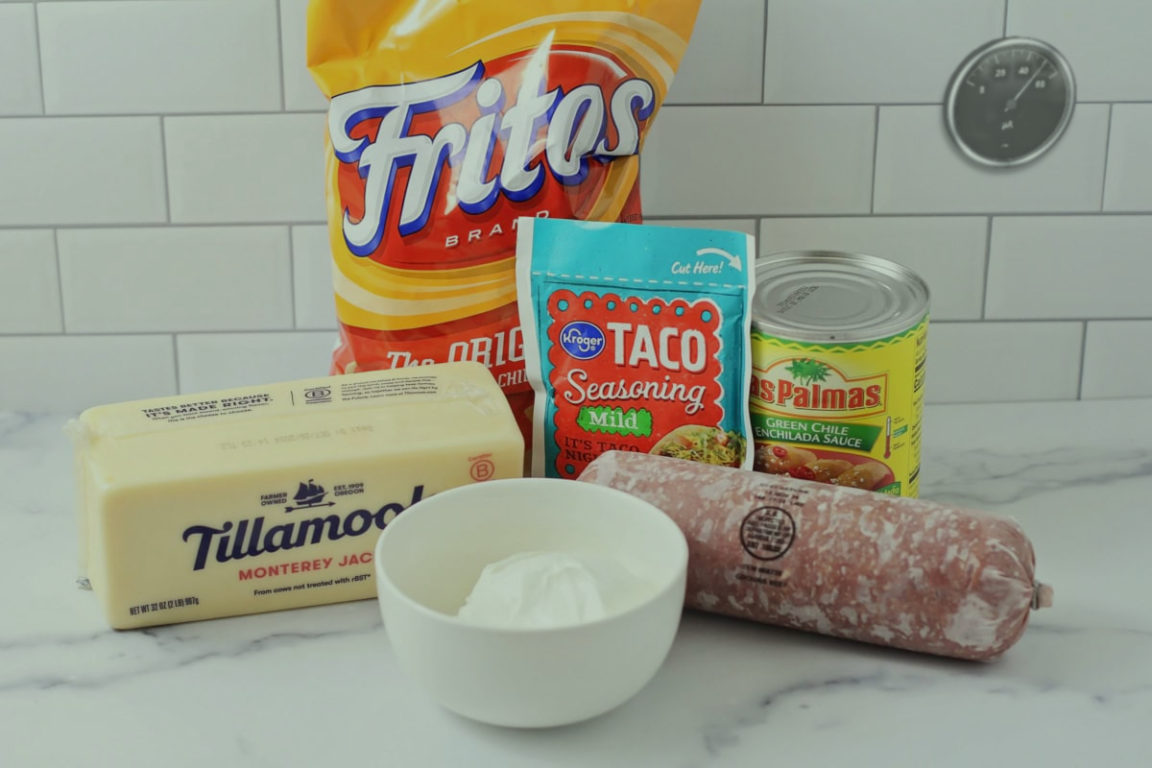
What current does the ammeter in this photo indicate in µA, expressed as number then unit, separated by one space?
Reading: 50 µA
